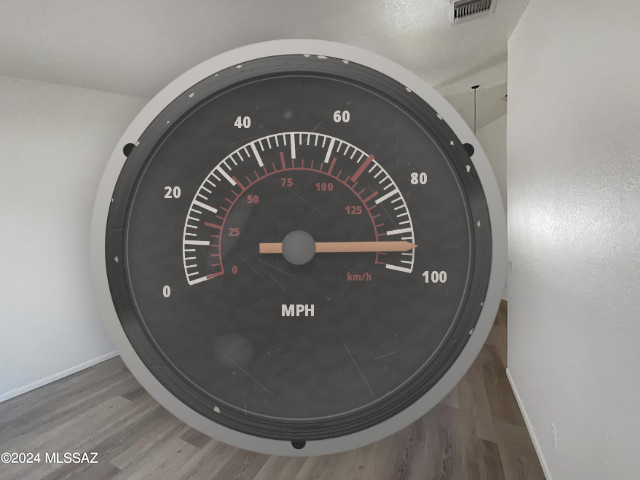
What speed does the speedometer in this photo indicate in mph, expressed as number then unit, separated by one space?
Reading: 94 mph
